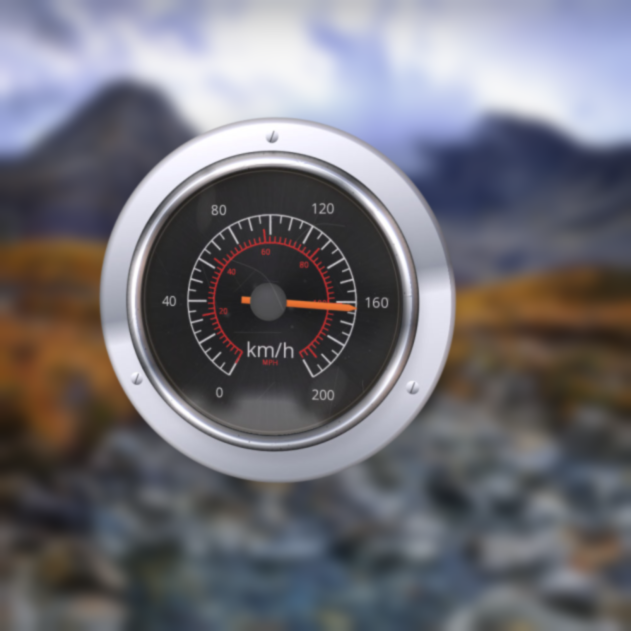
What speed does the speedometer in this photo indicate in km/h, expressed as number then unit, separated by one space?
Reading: 162.5 km/h
